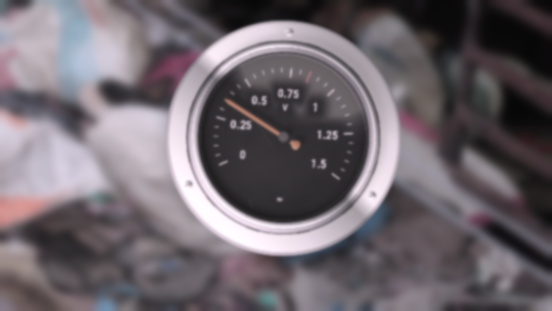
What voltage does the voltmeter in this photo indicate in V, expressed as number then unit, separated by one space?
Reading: 0.35 V
